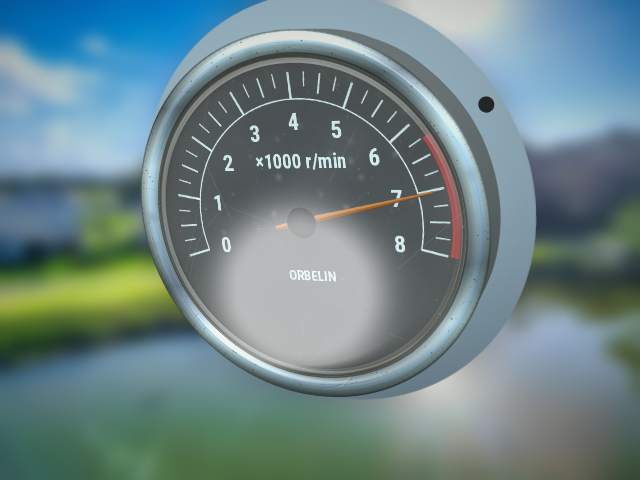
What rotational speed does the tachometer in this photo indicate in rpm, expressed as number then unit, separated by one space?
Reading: 7000 rpm
